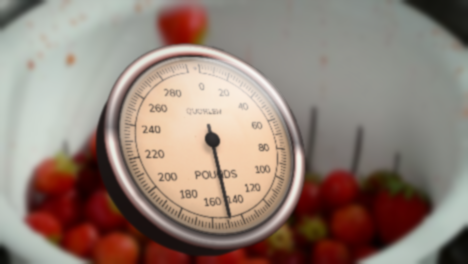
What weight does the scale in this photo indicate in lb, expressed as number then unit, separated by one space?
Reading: 150 lb
